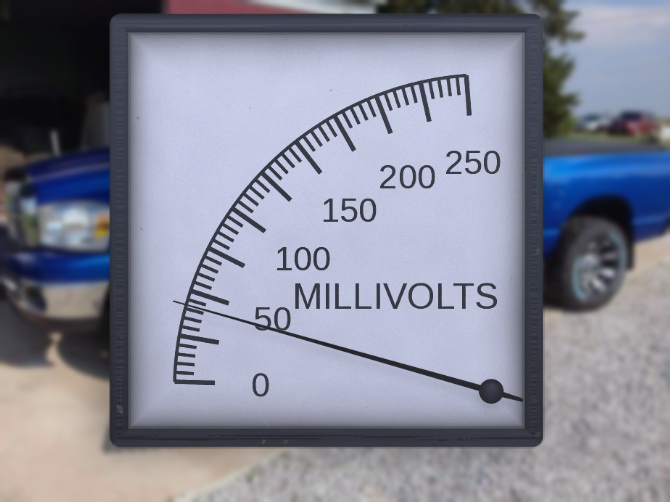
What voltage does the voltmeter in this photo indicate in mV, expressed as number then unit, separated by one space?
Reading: 42.5 mV
